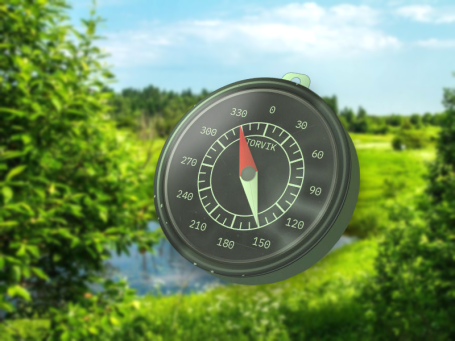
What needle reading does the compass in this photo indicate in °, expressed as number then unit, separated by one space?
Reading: 330 °
